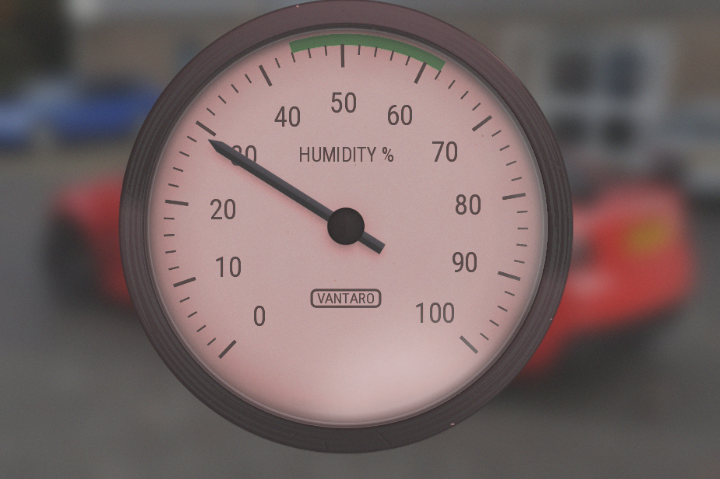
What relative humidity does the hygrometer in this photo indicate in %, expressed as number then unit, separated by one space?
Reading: 29 %
